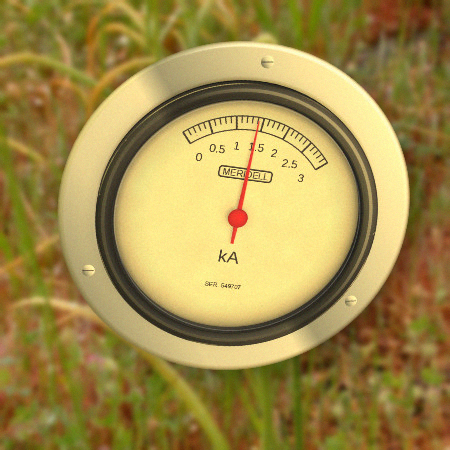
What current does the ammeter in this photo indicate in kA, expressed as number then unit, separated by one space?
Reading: 1.4 kA
